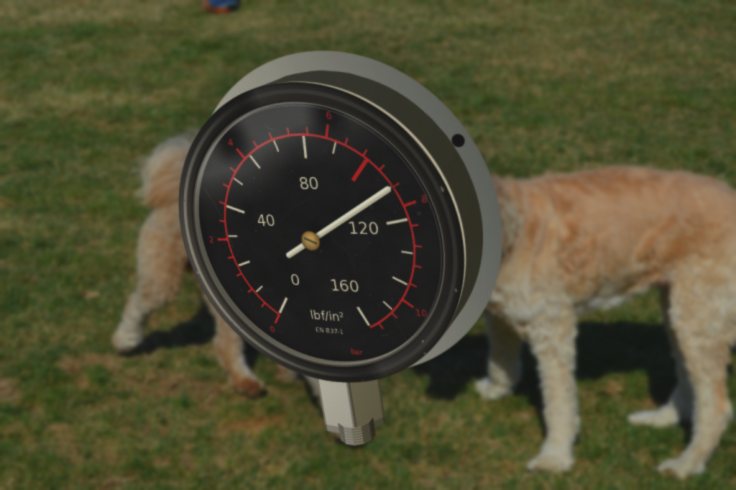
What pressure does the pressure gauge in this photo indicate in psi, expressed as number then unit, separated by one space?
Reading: 110 psi
